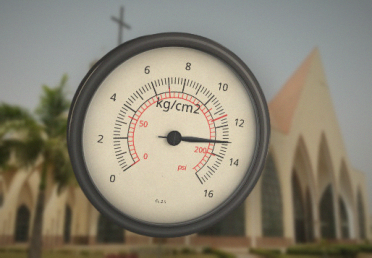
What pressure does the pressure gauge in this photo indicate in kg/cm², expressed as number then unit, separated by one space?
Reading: 13 kg/cm²
